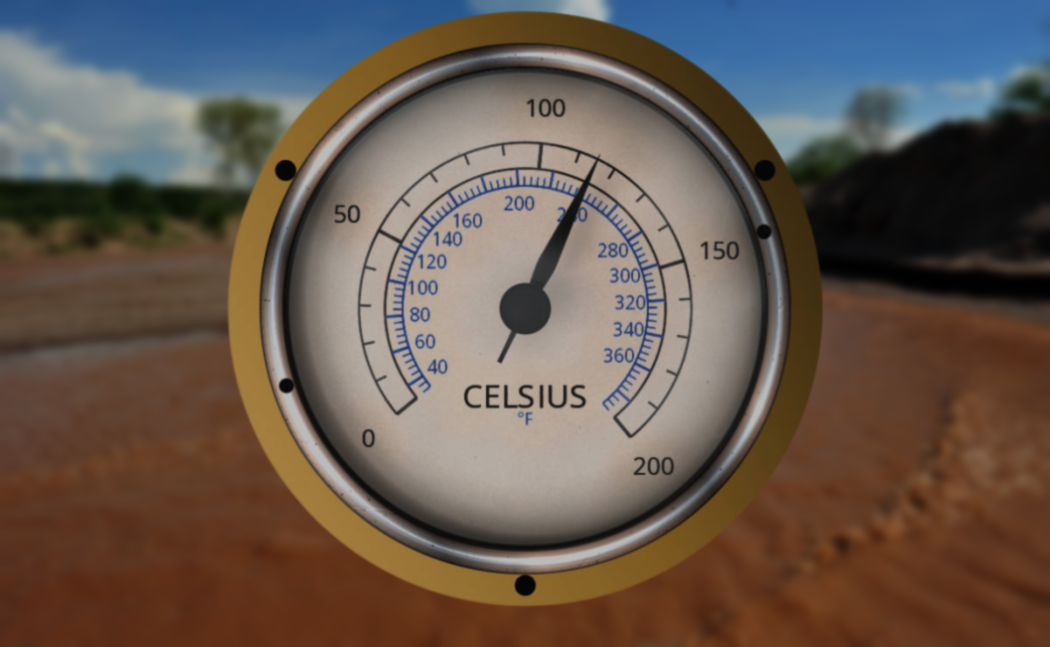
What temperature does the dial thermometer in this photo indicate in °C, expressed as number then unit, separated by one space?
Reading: 115 °C
